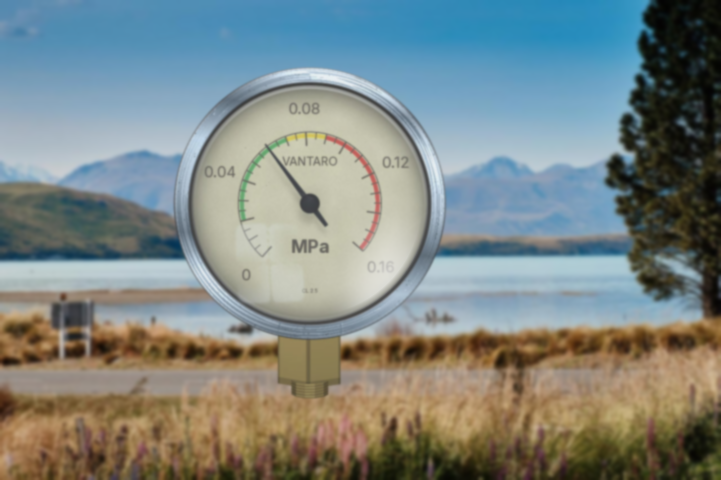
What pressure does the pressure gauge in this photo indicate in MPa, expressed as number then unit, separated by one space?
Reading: 0.06 MPa
